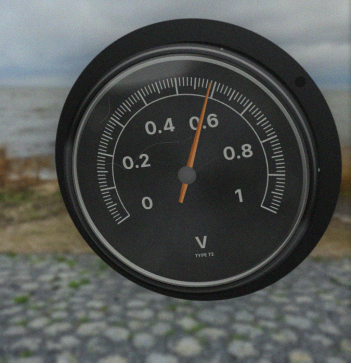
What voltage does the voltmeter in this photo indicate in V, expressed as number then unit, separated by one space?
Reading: 0.59 V
